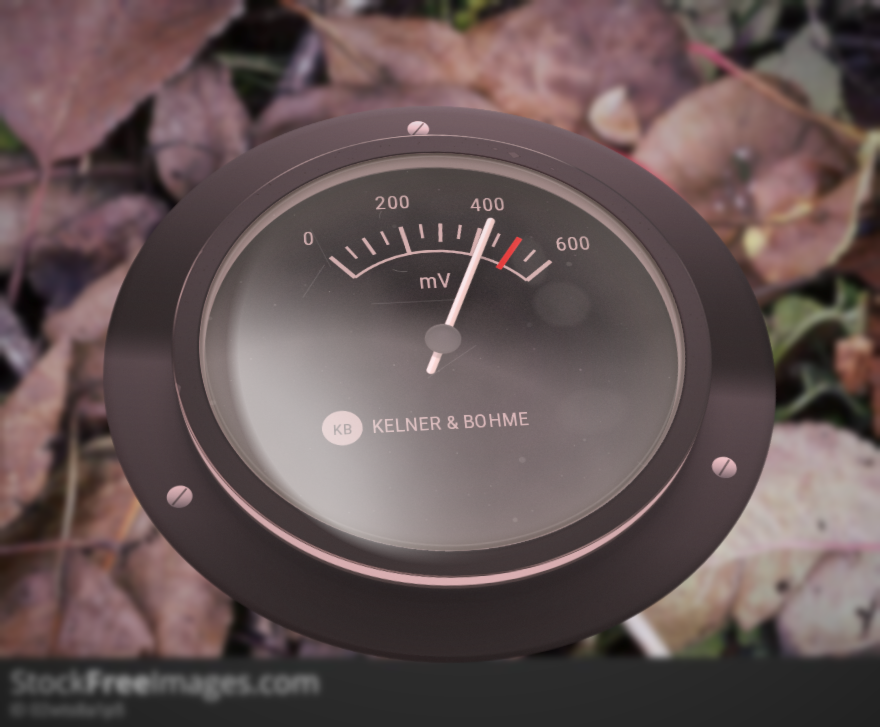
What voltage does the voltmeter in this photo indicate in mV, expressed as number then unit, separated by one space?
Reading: 425 mV
